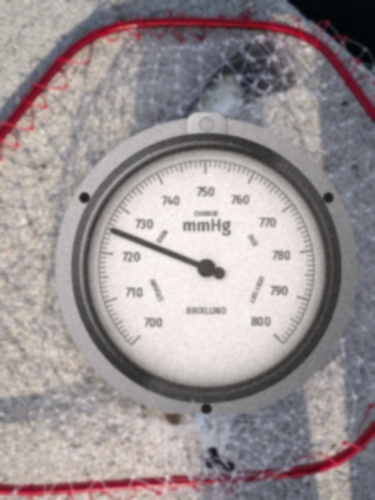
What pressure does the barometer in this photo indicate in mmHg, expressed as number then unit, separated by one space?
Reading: 725 mmHg
